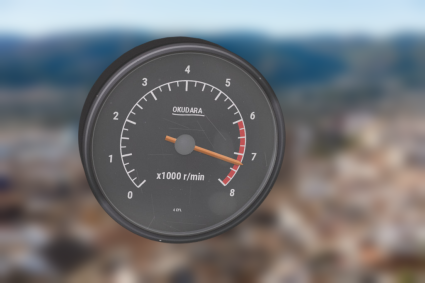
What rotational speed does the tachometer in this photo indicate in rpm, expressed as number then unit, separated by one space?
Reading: 7250 rpm
